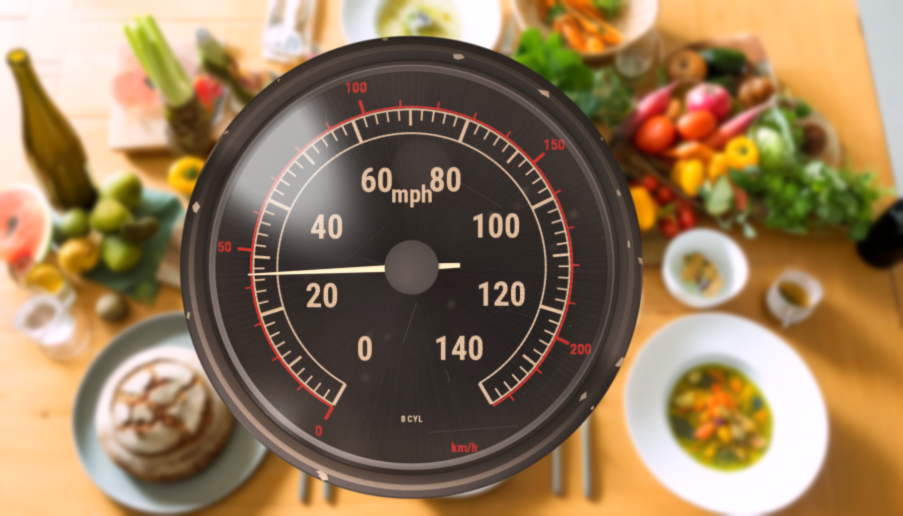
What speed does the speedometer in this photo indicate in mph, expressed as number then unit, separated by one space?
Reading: 27 mph
